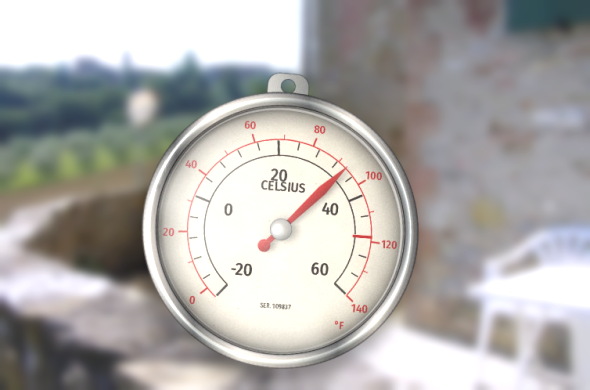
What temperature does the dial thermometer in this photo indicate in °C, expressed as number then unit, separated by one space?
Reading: 34 °C
